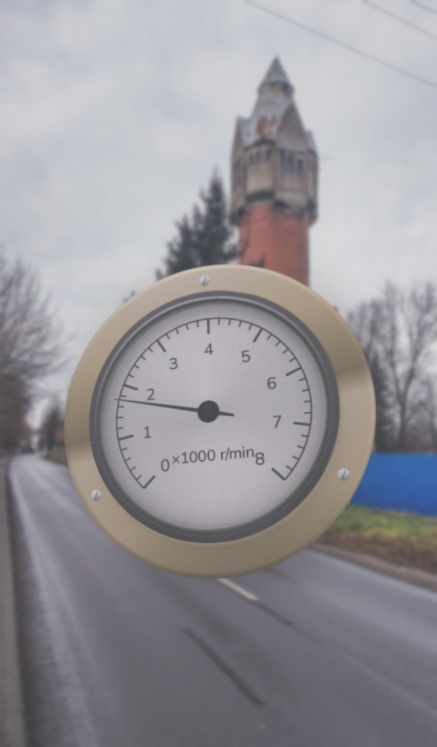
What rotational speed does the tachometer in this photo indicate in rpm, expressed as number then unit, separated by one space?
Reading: 1700 rpm
